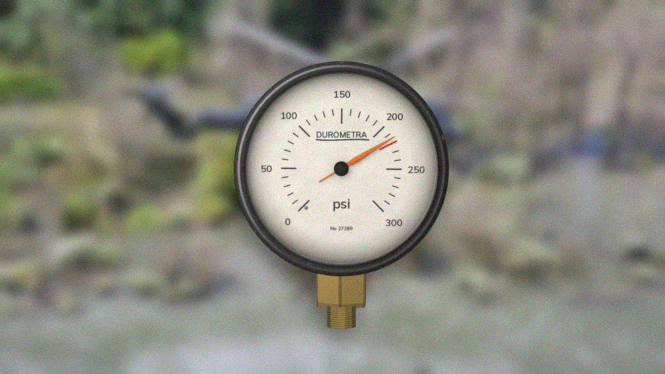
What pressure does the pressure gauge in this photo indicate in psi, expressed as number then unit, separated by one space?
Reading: 215 psi
